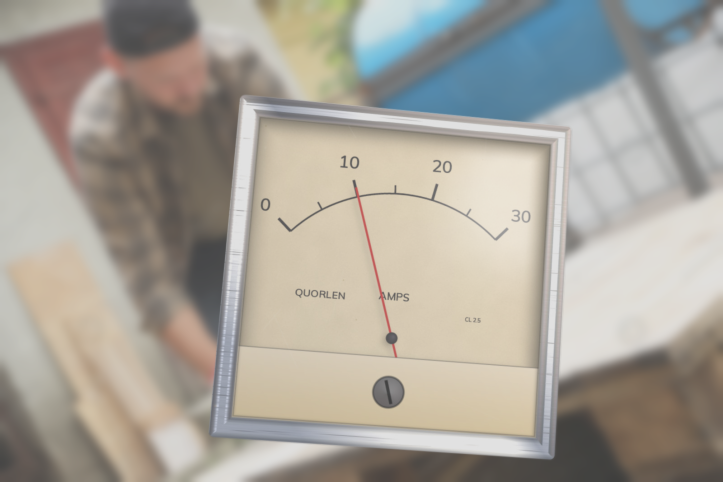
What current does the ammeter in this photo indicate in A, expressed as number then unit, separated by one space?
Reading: 10 A
